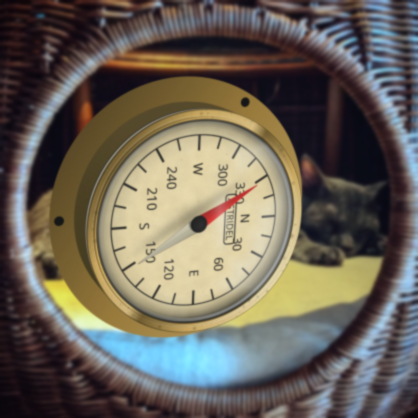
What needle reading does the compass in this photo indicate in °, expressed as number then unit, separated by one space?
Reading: 330 °
